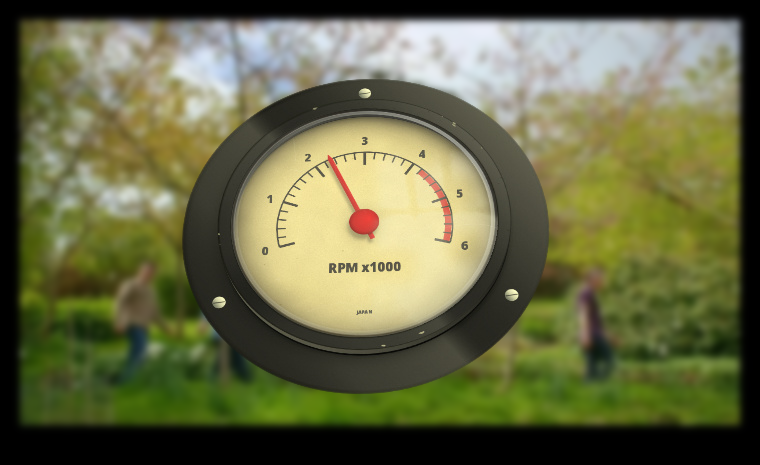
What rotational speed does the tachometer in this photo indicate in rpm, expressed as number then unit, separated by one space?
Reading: 2300 rpm
